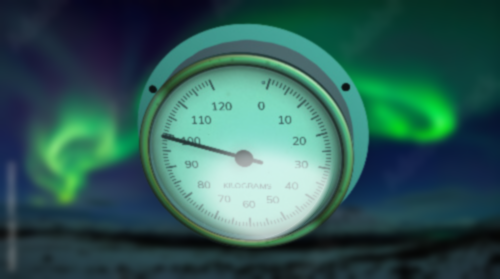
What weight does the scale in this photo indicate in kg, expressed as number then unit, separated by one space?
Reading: 100 kg
